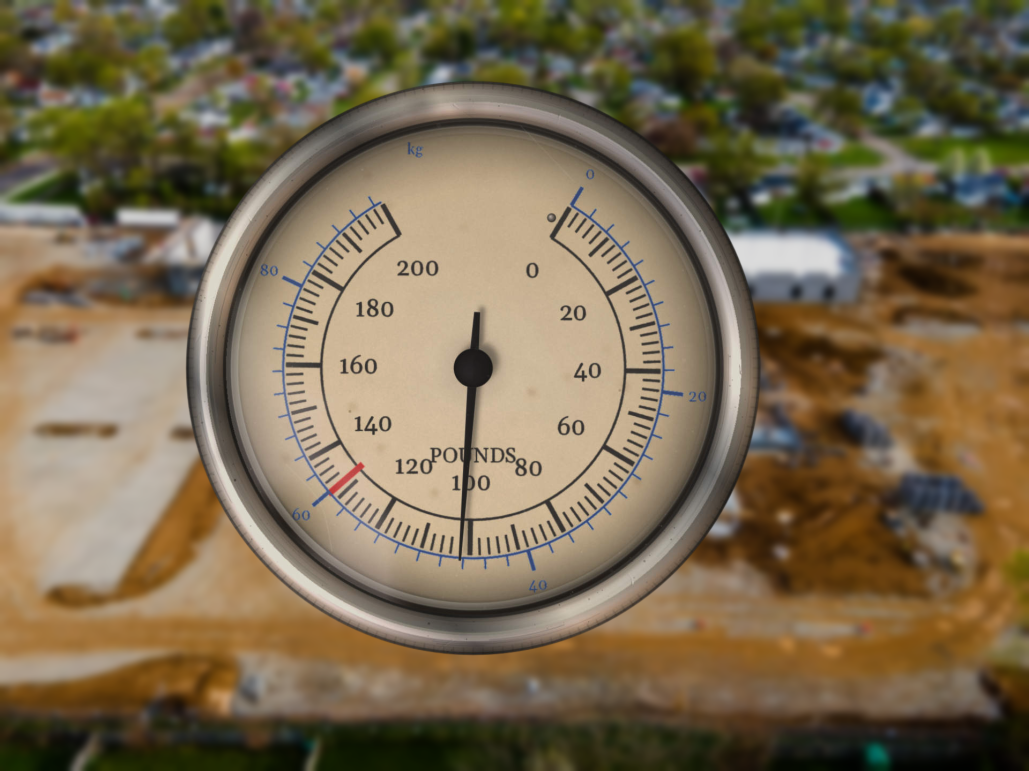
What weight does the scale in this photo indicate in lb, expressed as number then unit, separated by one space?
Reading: 102 lb
